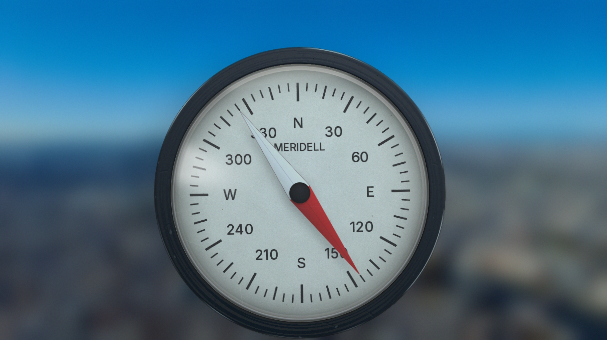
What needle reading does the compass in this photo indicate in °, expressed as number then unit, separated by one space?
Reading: 145 °
